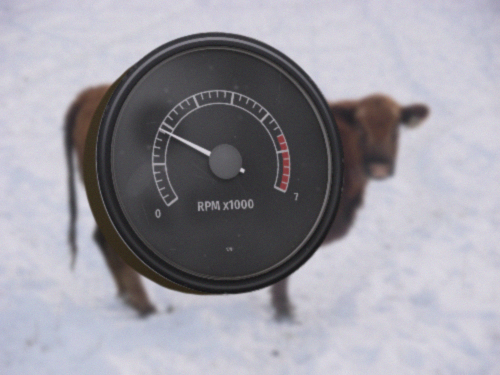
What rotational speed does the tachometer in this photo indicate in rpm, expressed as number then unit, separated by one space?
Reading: 1800 rpm
